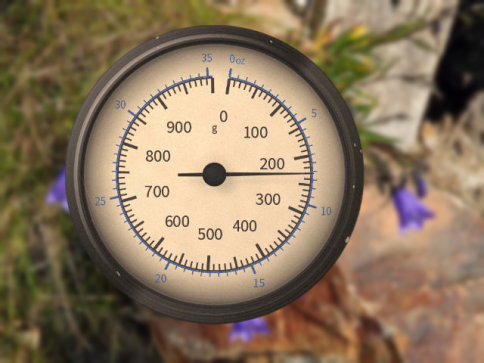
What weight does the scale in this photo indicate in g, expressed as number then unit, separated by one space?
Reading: 230 g
